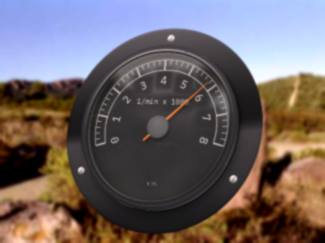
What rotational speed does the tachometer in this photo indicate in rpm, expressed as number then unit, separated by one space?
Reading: 5800 rpm
